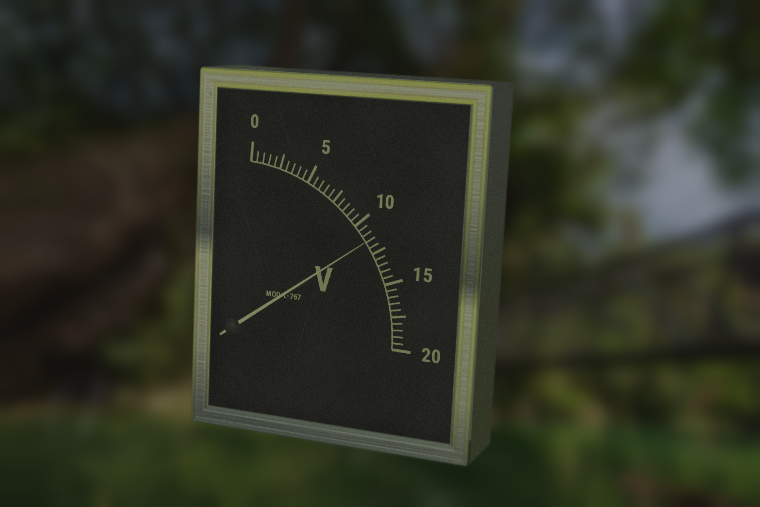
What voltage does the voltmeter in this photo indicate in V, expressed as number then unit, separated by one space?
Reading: 11.5 V
